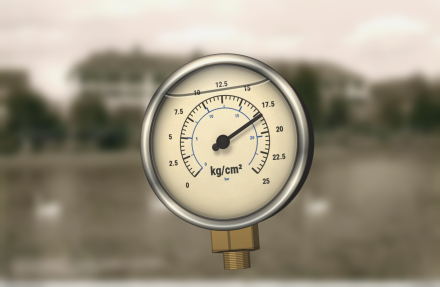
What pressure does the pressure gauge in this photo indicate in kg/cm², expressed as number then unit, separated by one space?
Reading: 18 kg/cm²
